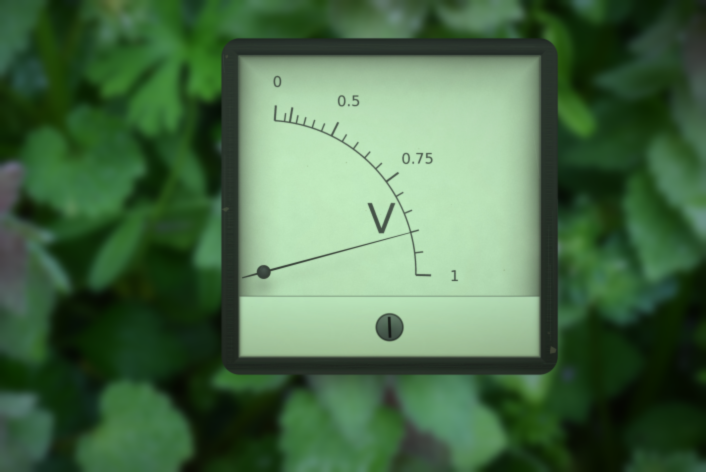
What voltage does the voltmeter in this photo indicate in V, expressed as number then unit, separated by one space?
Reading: 0.9 V
